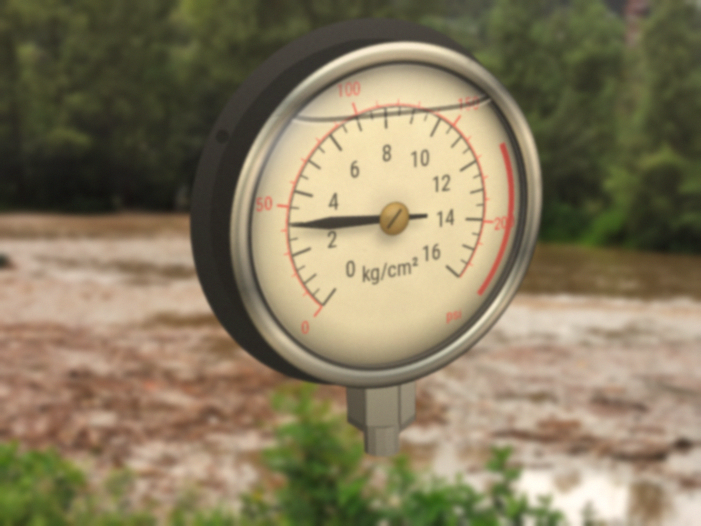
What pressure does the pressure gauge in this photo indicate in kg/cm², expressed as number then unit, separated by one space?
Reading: 3 kg/cm²
